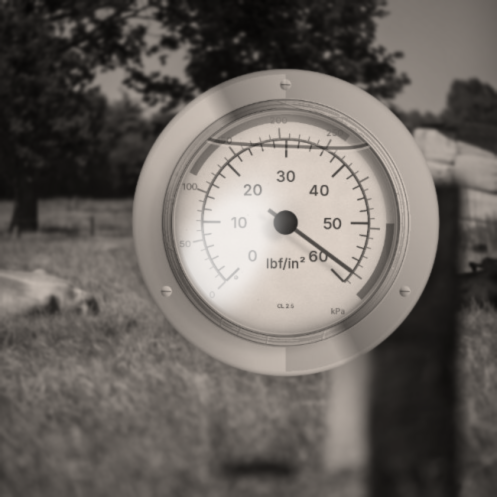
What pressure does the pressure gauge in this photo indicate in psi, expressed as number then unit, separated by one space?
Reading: 58 psi
